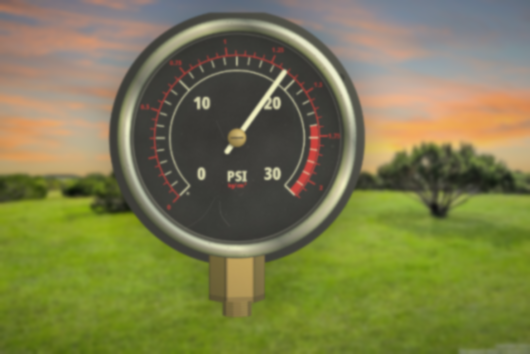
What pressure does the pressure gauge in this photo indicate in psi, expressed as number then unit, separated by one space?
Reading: 19 psi
